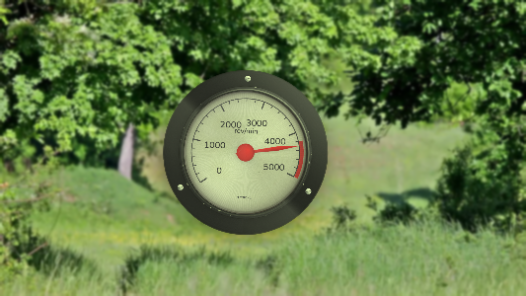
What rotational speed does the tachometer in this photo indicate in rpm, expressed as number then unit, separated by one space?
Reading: 4300 rpm
